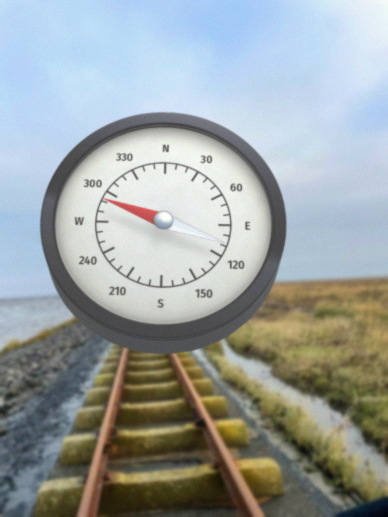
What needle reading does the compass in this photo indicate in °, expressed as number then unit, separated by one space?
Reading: 290 °
